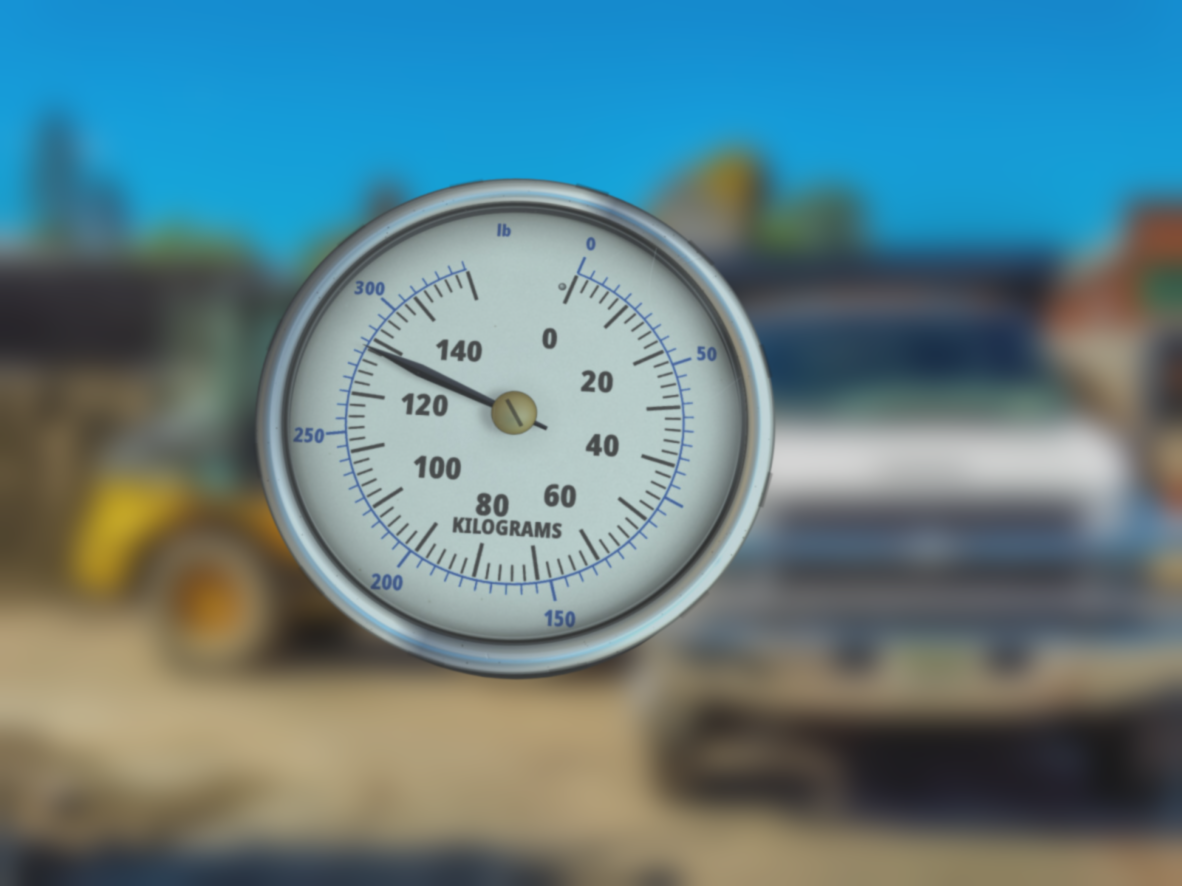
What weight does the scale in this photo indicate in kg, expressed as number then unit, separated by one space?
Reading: 128 kg
